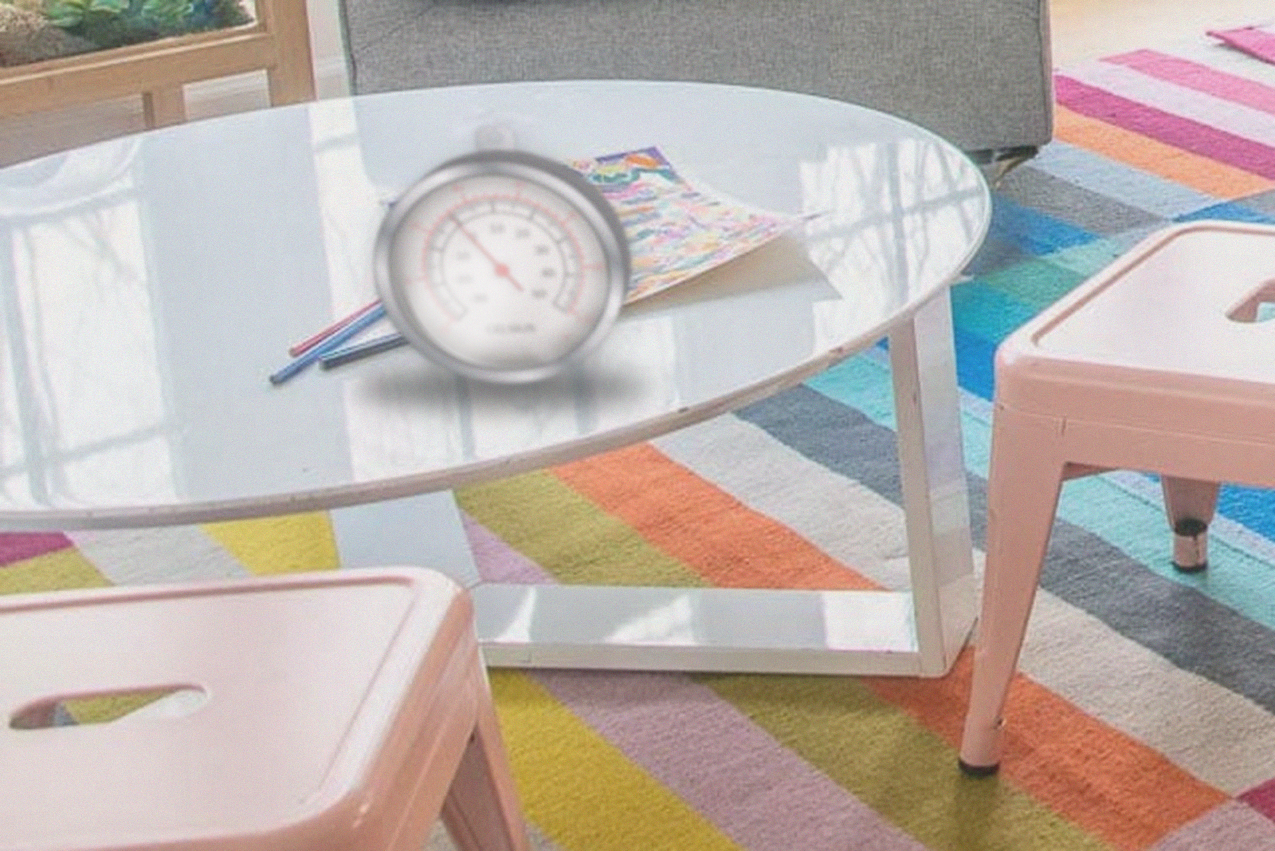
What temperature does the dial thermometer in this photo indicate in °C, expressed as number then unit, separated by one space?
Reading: 0 °C
